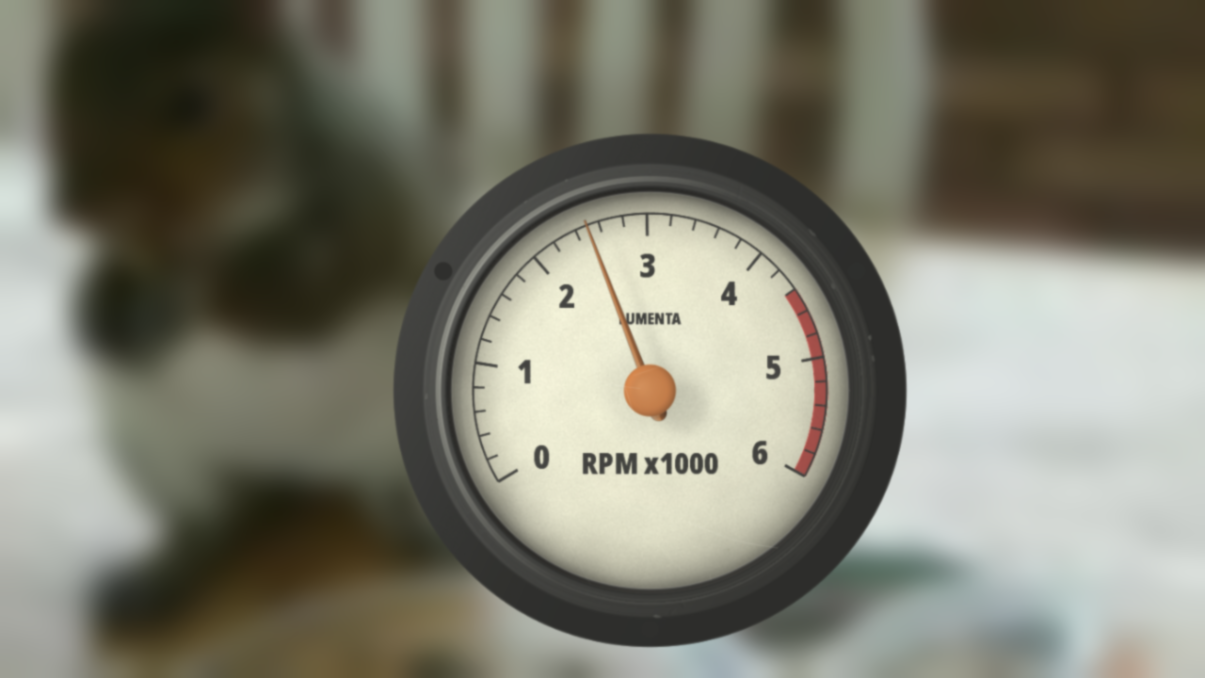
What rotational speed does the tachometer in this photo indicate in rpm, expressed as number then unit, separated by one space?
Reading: 2500 rpm
